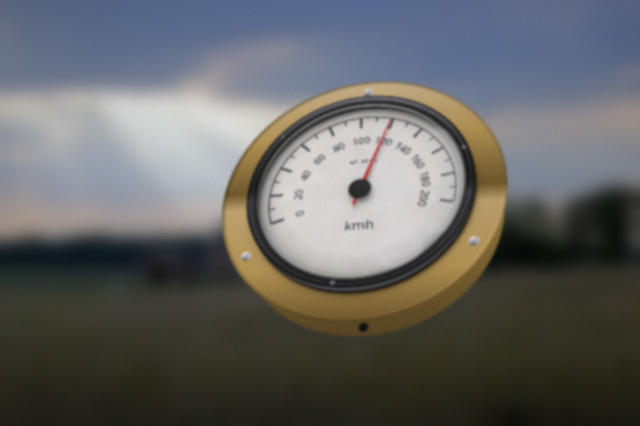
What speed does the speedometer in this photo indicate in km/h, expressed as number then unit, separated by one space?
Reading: 120 km/h
